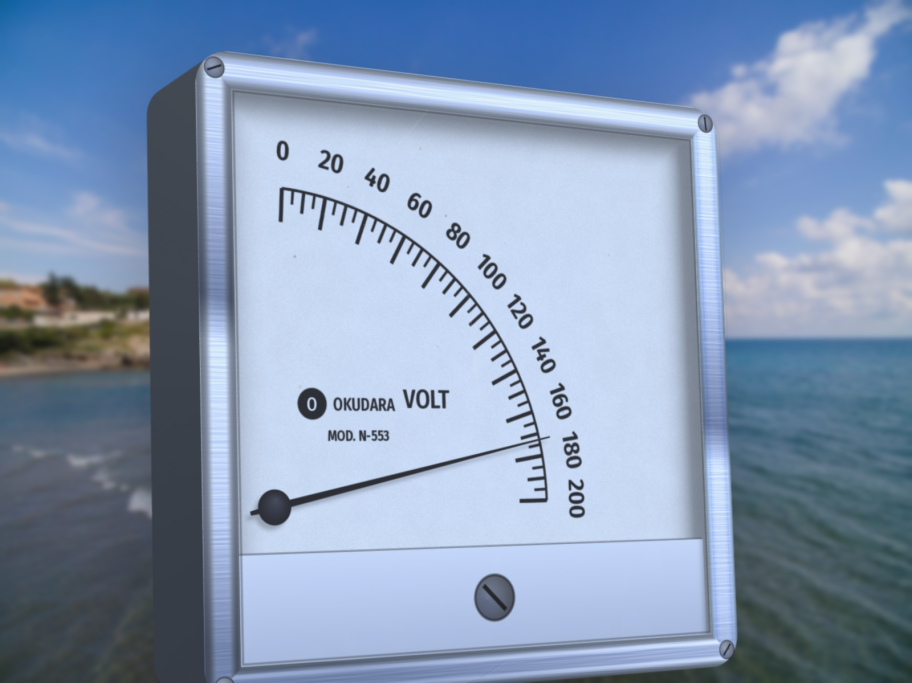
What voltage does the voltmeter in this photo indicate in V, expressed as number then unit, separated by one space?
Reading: 172.5 V
